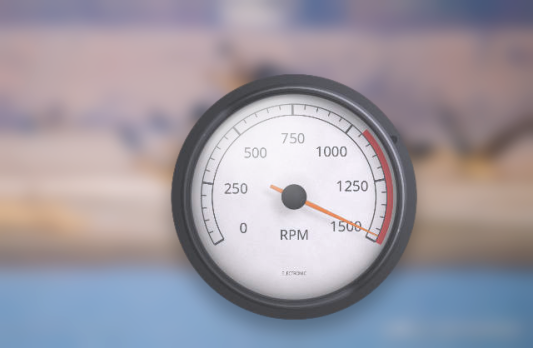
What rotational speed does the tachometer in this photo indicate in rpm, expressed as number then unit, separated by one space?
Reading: 1475 rpm
